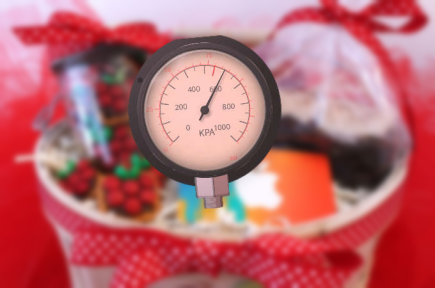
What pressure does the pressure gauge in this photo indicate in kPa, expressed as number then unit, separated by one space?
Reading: 600 kPa
